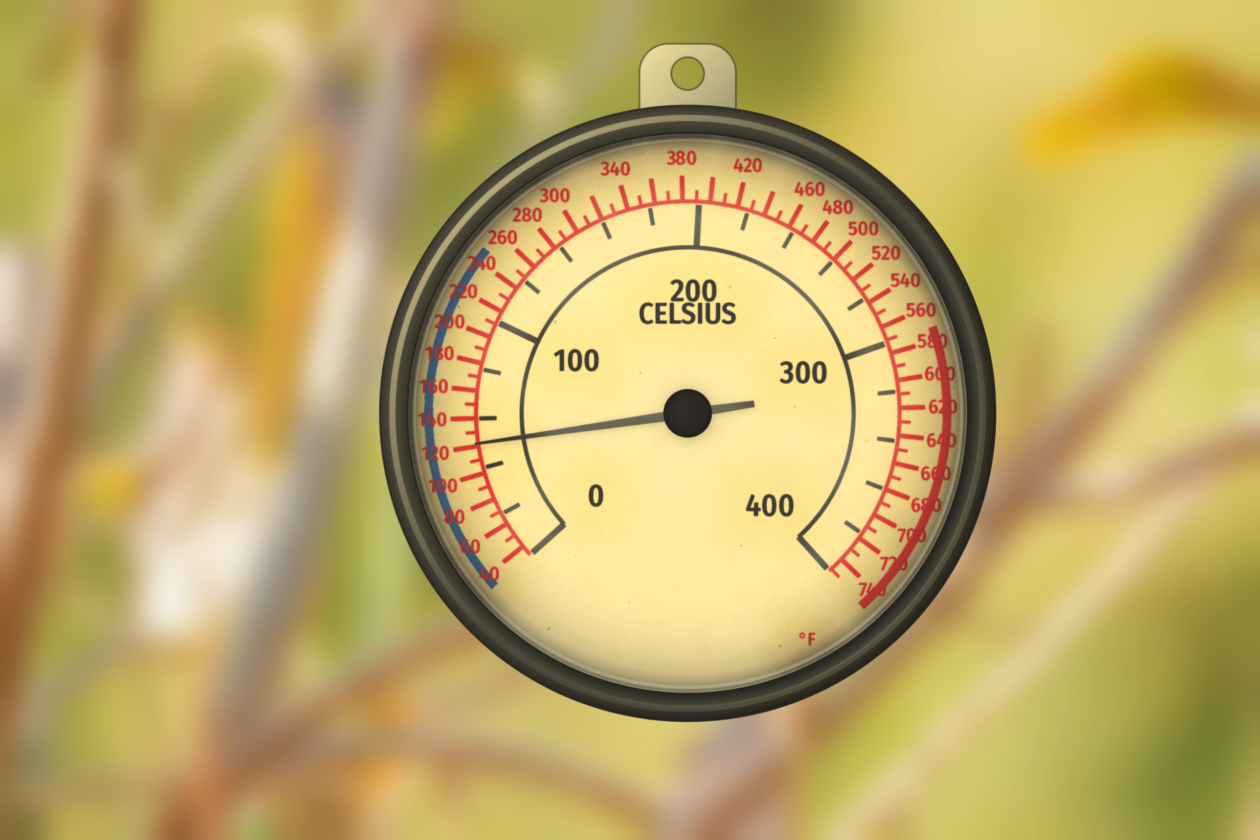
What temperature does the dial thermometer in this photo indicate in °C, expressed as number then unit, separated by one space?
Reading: 50 °C
